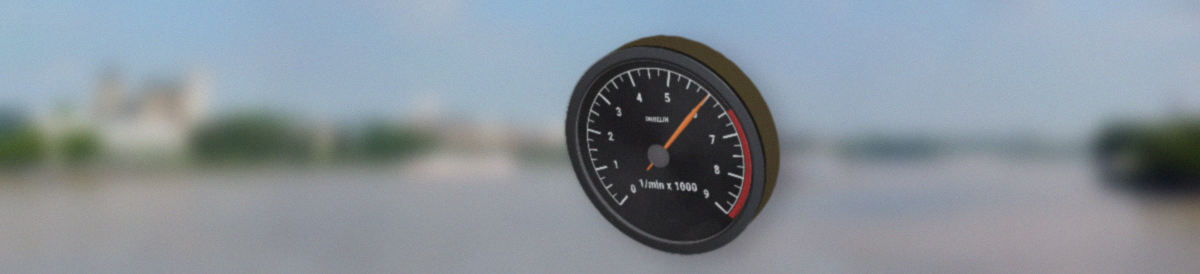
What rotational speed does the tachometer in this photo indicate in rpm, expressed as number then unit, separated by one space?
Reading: 6000 rpm
